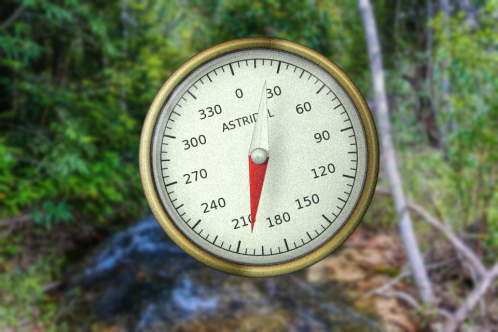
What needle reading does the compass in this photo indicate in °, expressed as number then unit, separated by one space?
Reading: 202.5 °
